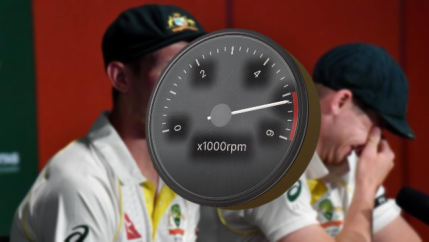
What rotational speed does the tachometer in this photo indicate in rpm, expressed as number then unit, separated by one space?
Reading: 5200 rpm
